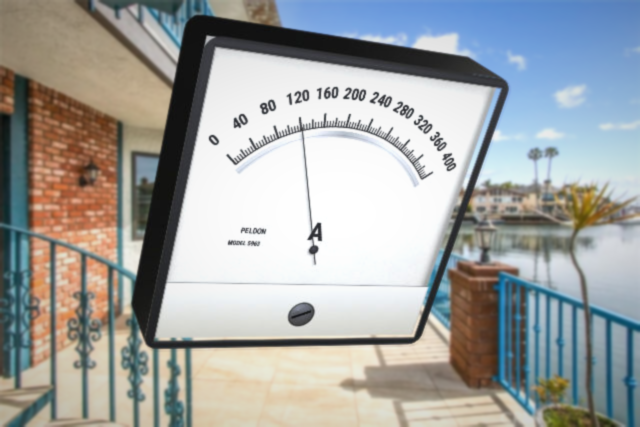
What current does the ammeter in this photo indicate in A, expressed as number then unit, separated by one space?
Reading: 120 A
